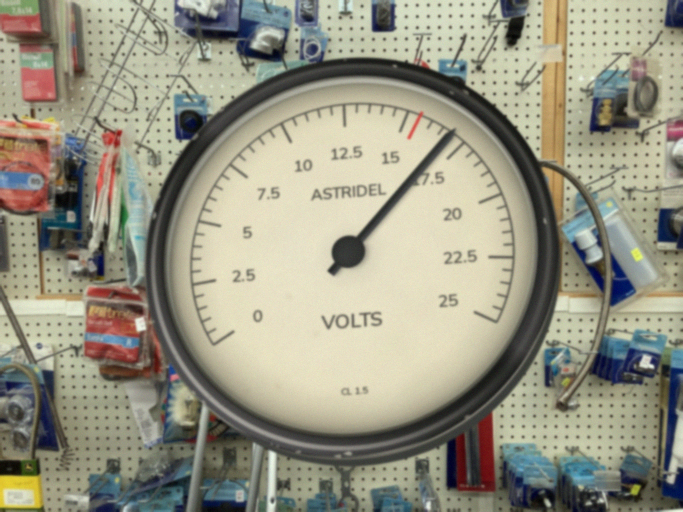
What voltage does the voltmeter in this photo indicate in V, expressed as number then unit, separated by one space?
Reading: 17 V
